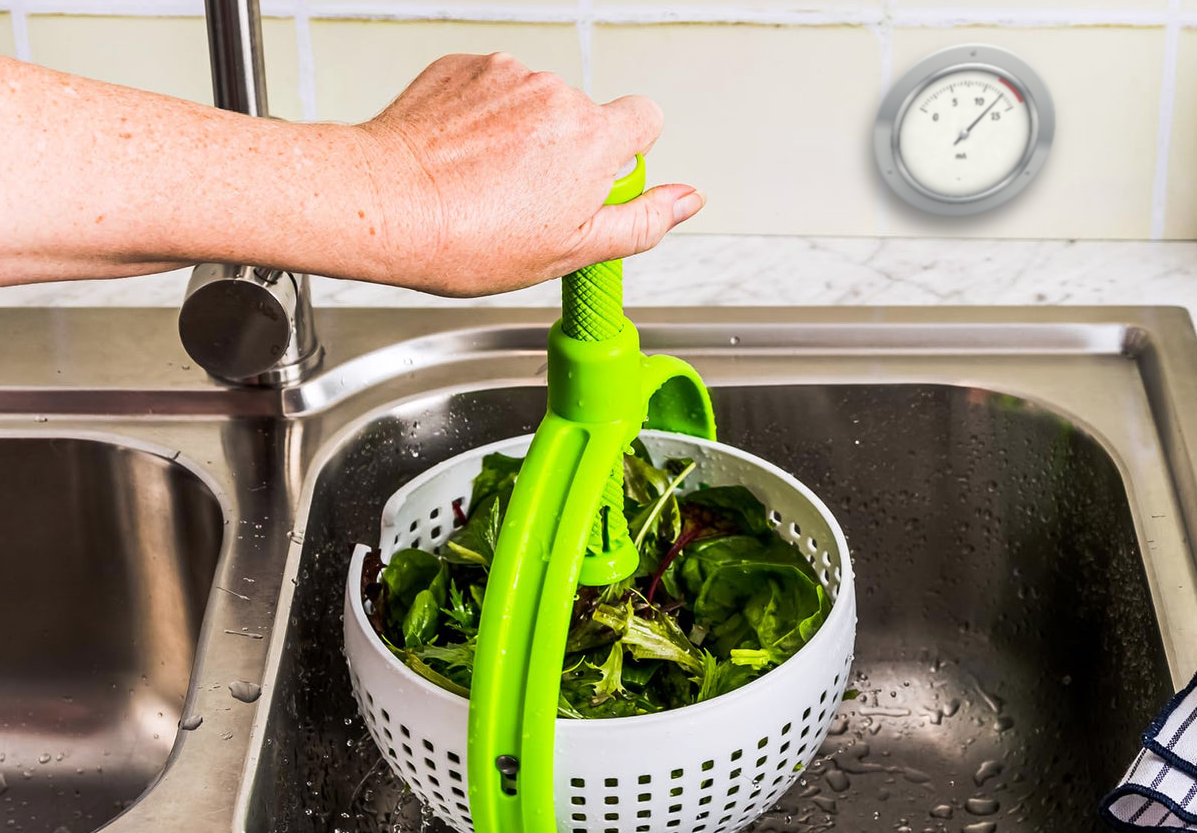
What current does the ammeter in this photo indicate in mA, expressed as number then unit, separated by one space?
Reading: 12.5 mA
